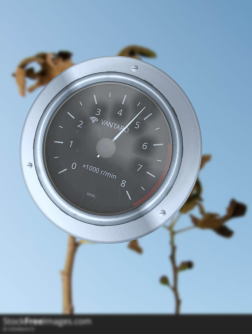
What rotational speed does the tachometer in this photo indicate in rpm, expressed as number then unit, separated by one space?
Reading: 4750 rpm
